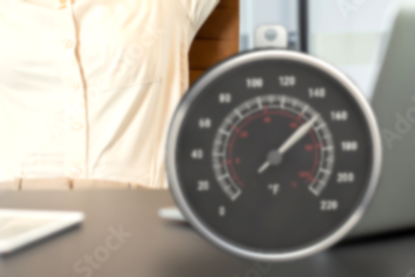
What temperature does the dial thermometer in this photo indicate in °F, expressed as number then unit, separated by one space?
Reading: 150 °F
